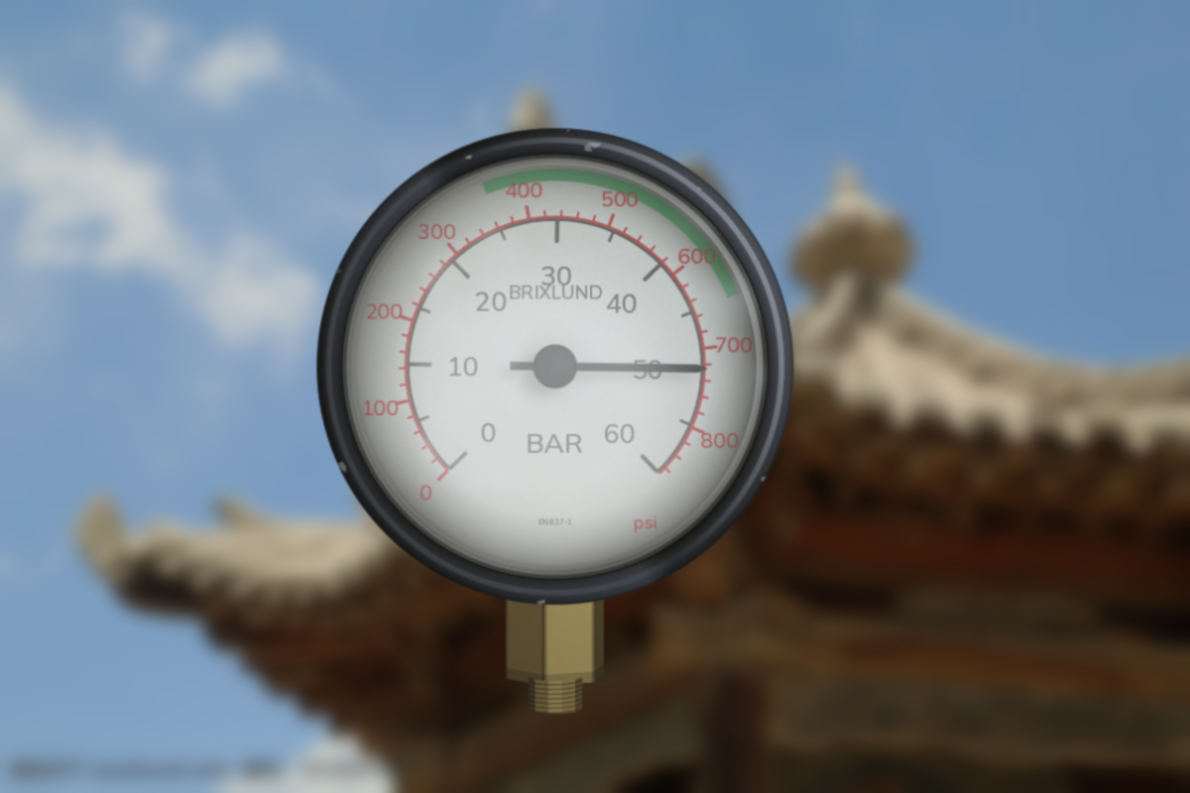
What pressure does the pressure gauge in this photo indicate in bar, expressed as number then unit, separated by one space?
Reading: 50 bar
